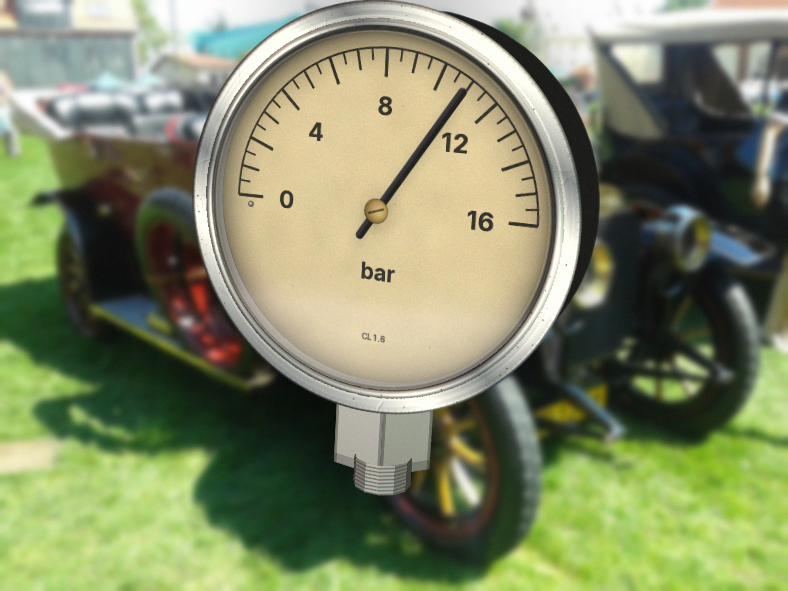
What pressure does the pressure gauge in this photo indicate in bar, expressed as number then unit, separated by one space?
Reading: 11 bar
